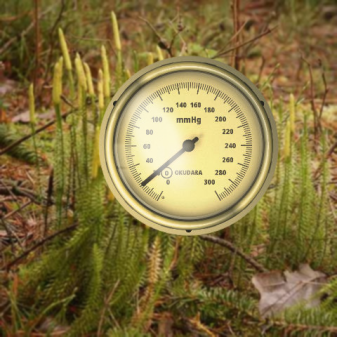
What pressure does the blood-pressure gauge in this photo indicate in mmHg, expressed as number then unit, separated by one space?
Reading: 20 mmHg
